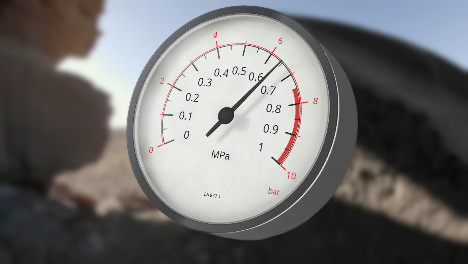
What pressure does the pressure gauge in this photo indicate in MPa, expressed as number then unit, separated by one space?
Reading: 0.65 MPa
